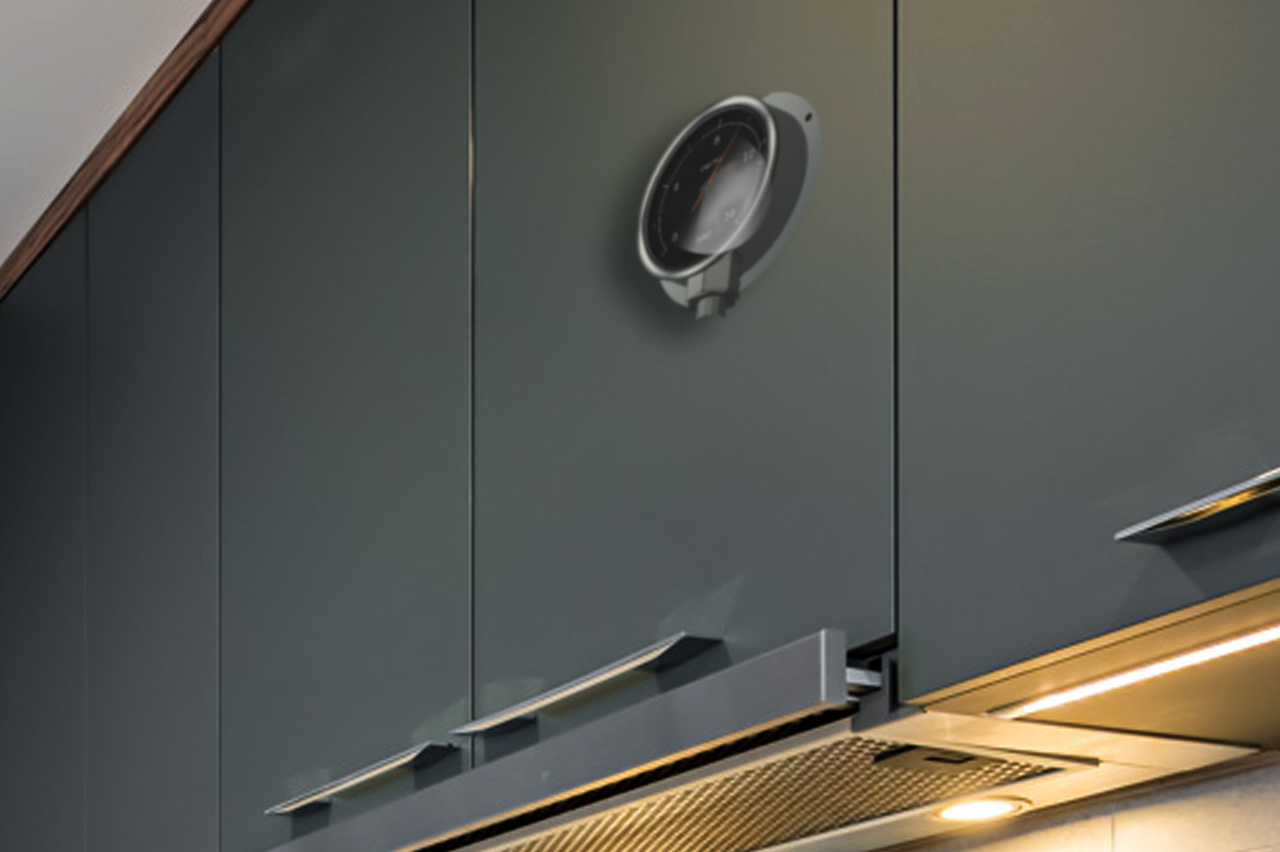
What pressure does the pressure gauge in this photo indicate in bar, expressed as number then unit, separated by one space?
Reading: 10 bar
